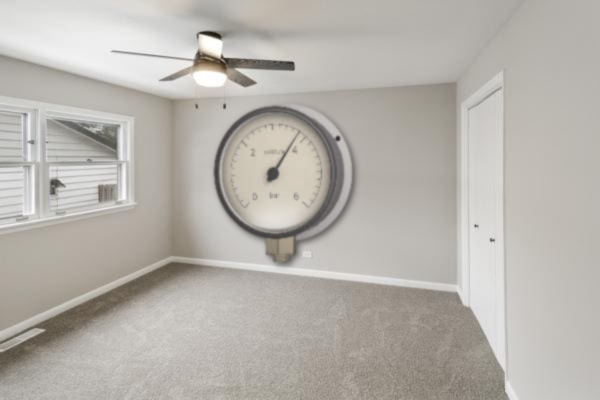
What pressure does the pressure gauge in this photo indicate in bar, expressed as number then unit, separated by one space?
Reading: 3.8 bar
